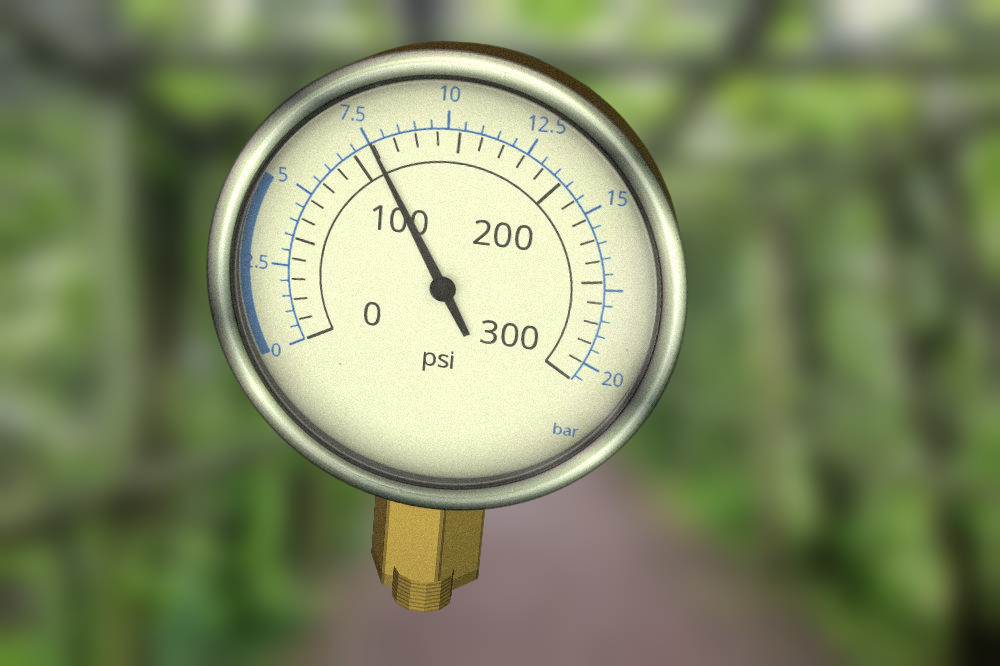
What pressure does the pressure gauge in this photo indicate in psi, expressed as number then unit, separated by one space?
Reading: 110 psi
